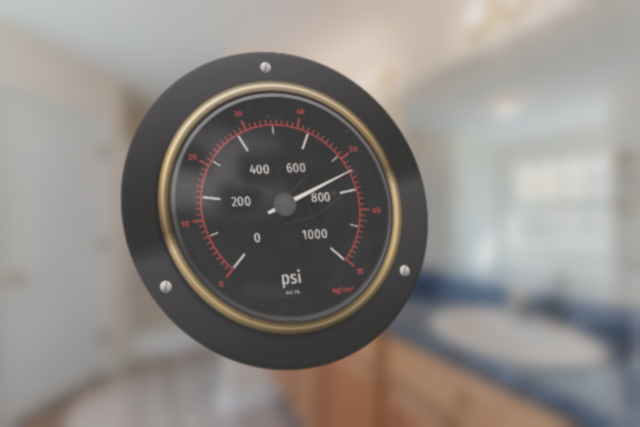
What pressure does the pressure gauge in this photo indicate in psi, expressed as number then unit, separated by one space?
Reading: 750 psi
